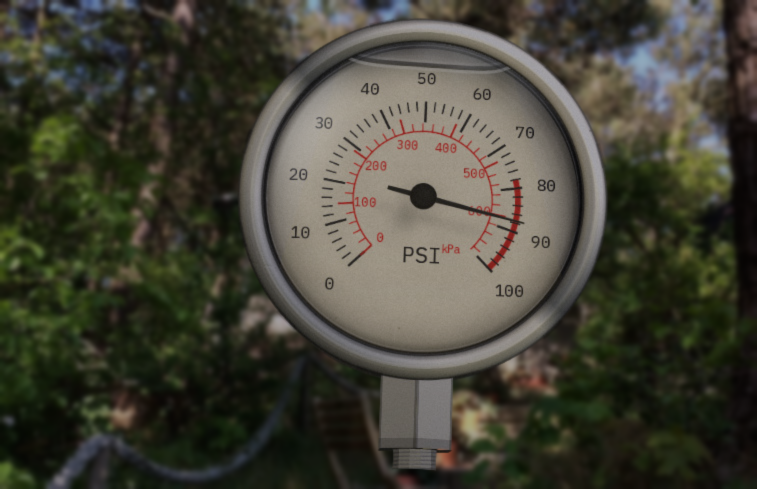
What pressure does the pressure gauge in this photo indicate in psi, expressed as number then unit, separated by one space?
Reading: 88 psi
